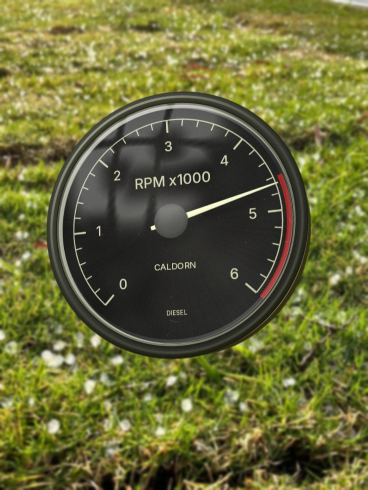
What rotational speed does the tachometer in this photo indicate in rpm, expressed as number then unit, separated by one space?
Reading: 4700 rpm
